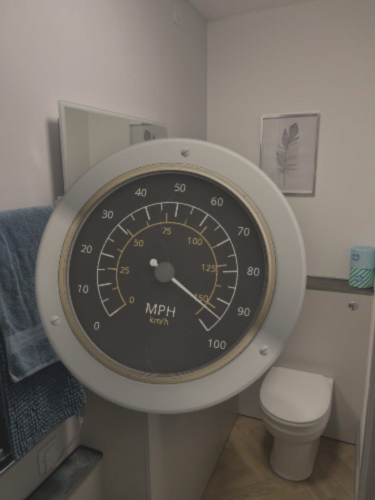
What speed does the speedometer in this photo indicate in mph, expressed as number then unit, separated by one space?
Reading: 95 mph
